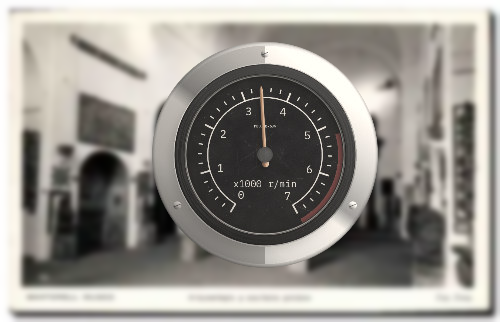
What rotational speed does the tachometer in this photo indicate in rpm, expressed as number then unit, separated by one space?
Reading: 3400 rpm
